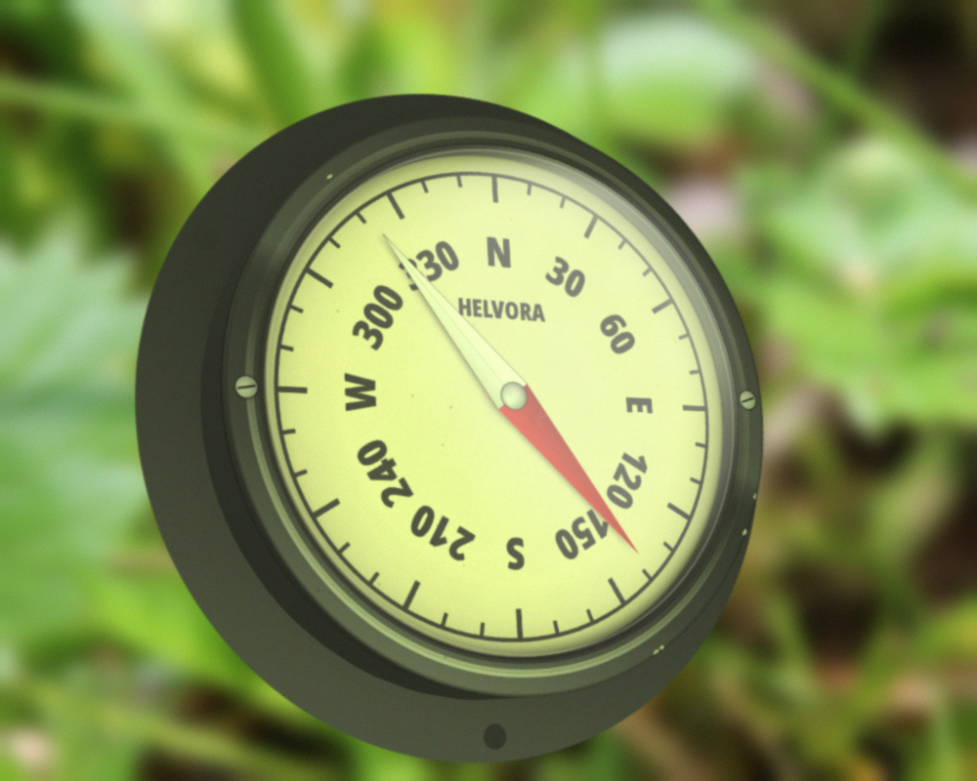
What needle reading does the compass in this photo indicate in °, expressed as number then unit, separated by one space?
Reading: 140 °
